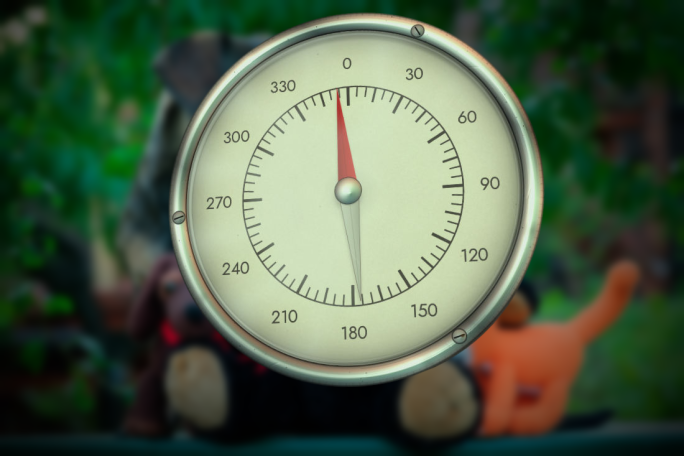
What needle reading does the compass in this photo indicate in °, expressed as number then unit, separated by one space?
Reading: 355 °
